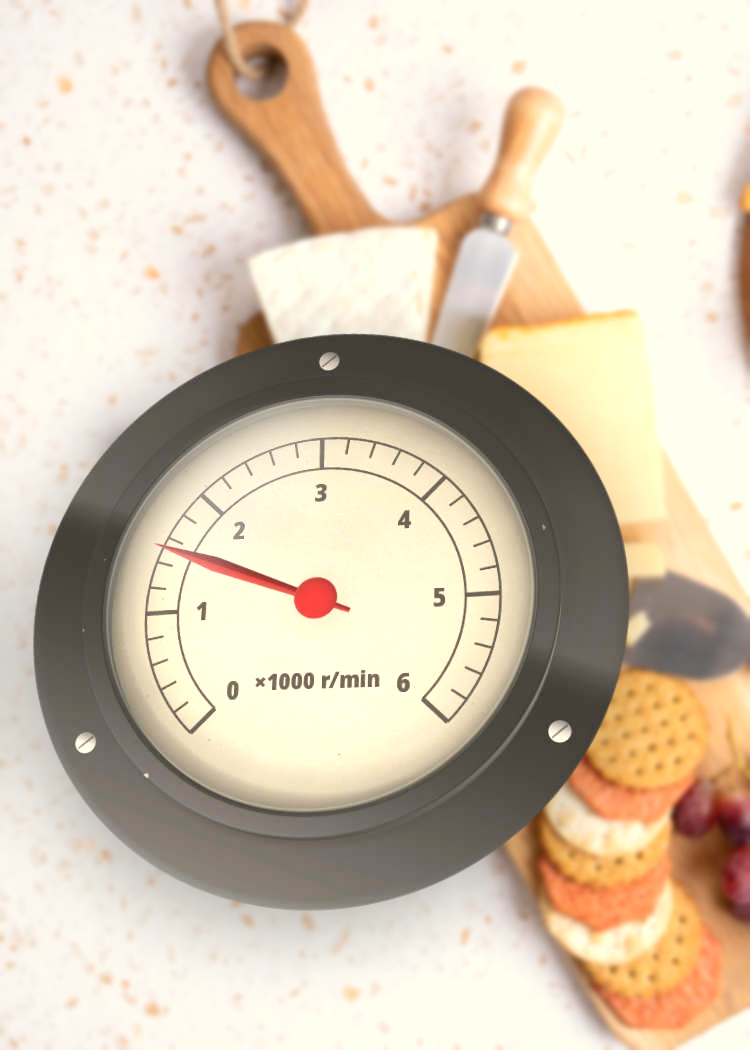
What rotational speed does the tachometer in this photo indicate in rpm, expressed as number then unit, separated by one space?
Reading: 1500 rpm
